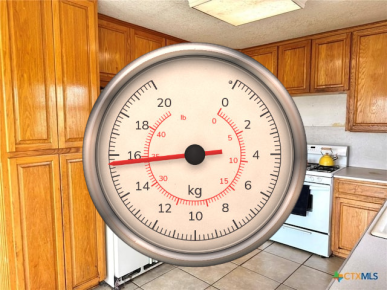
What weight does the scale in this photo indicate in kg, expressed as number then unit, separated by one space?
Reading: 15.6 kg
